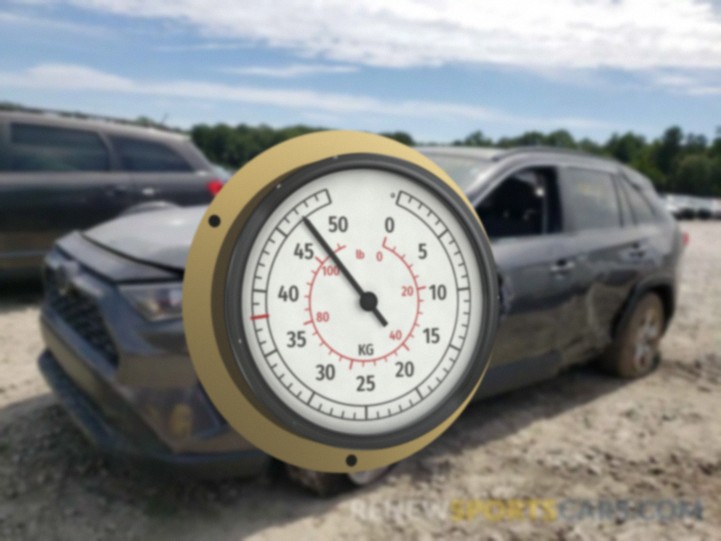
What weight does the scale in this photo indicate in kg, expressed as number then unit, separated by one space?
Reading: 47 kg
